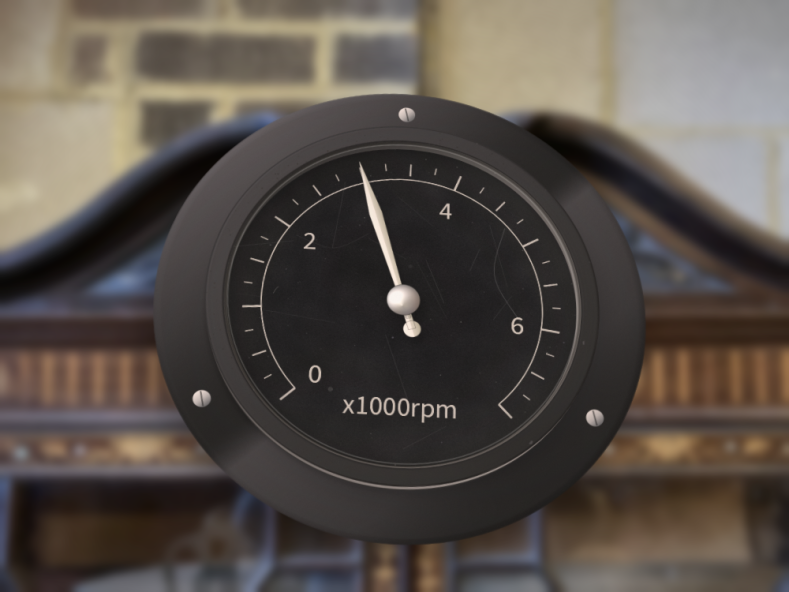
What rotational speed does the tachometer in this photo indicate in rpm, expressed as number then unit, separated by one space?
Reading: 3000 rpm
